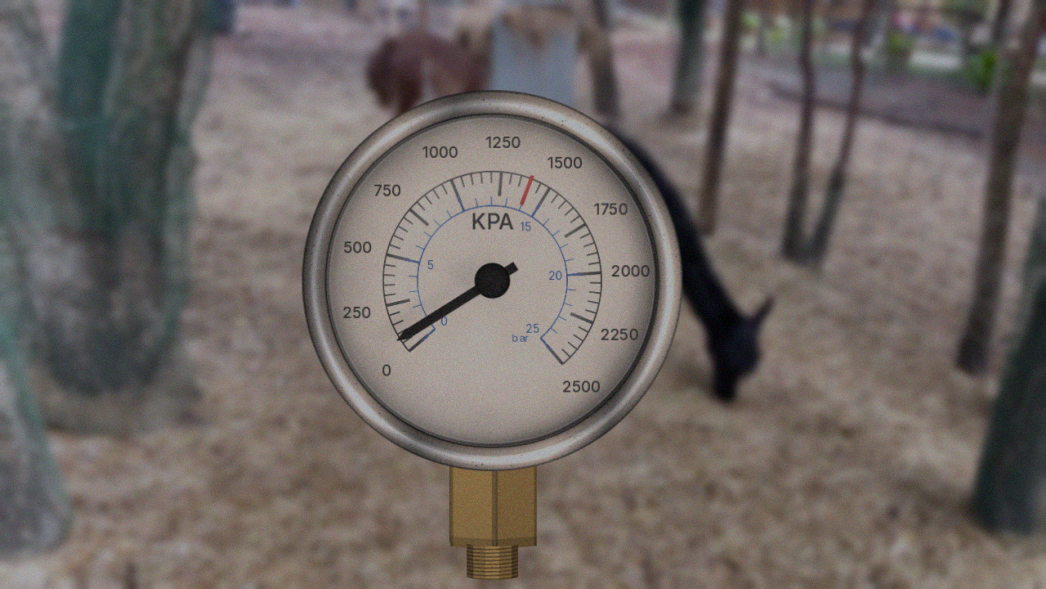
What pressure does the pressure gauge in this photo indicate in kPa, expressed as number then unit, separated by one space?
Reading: 75 kPa
